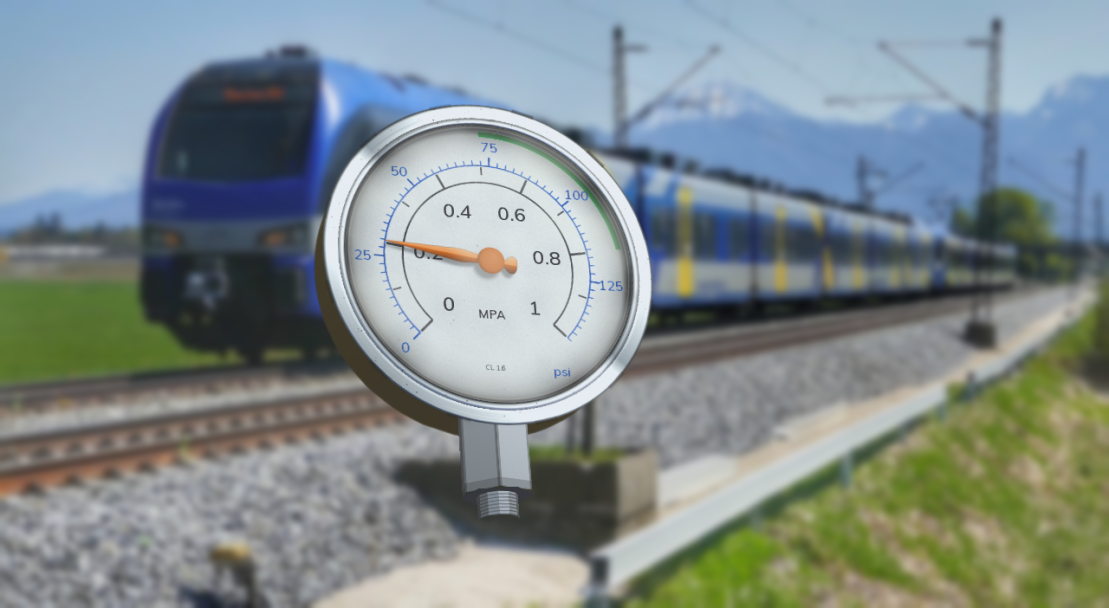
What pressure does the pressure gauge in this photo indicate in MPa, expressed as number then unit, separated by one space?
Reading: 0.2 MPa
